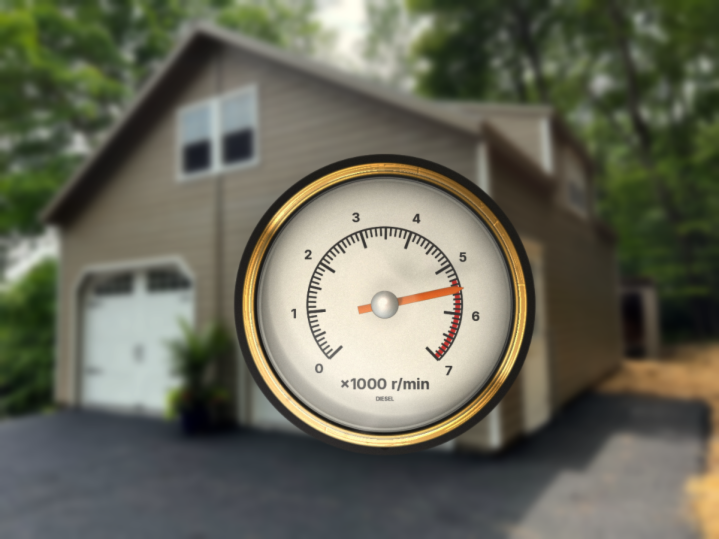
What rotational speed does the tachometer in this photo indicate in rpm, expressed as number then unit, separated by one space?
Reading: 5500 rpm
